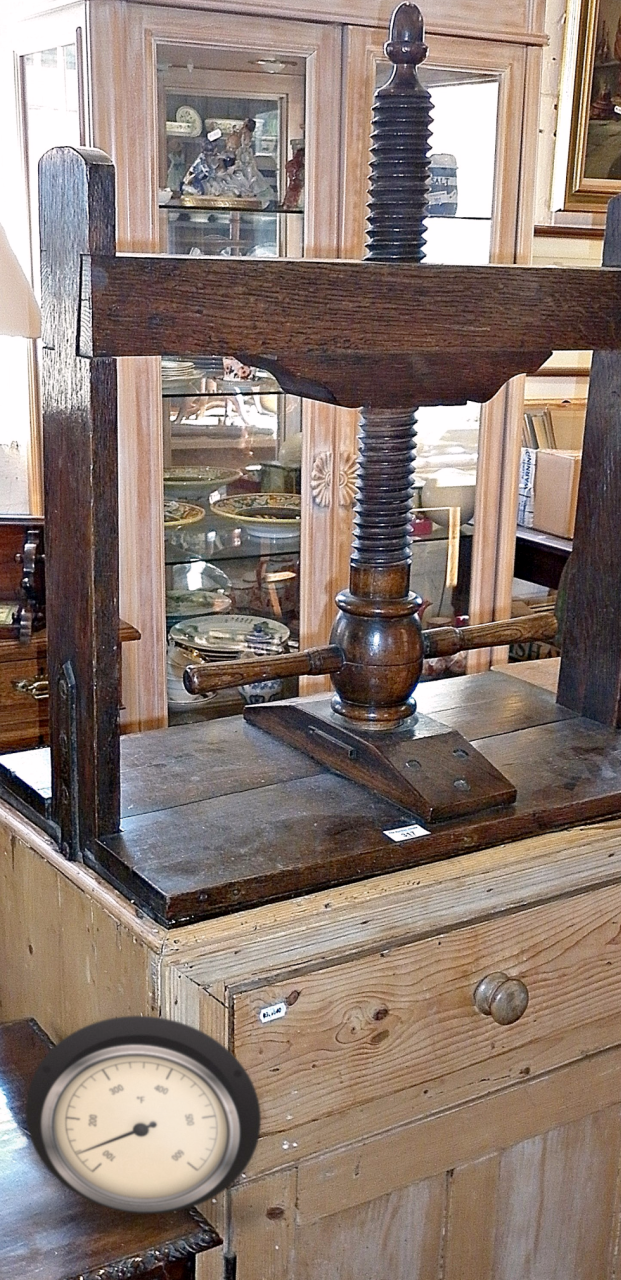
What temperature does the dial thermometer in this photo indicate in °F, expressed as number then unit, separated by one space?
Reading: 140 °F
